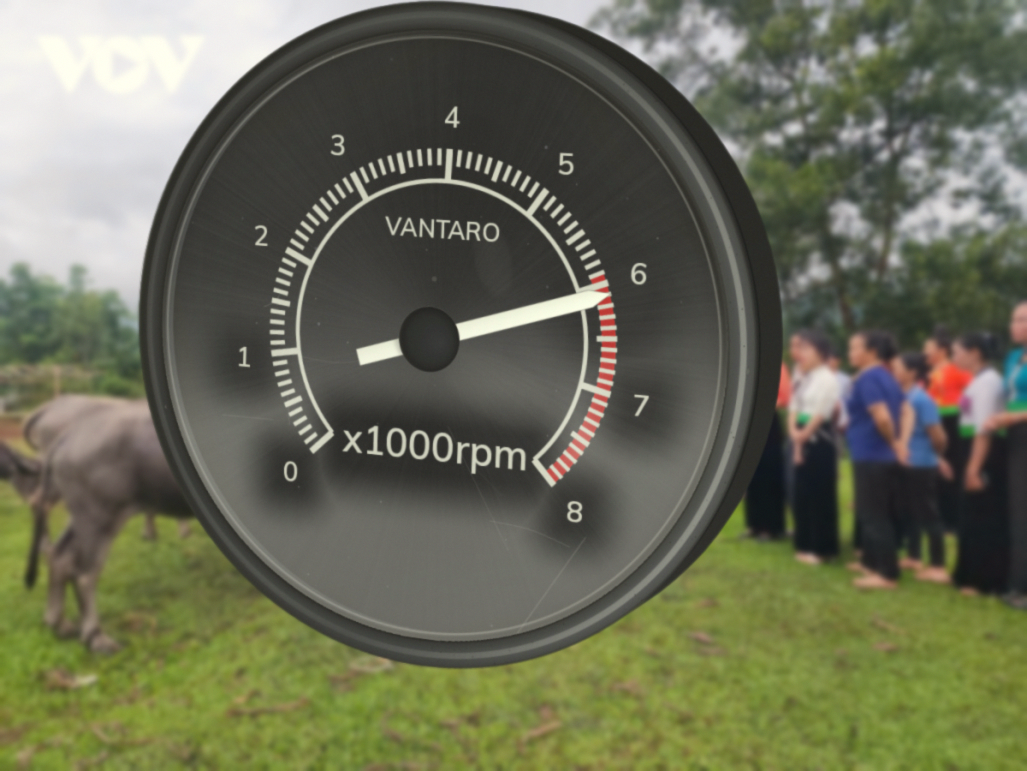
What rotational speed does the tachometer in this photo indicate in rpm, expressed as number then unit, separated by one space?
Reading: 6100 rpm
